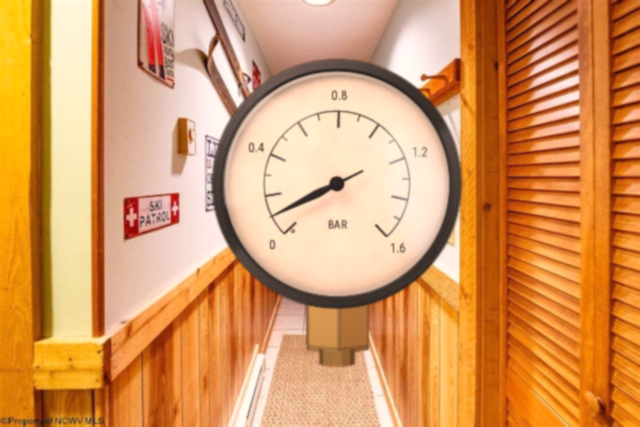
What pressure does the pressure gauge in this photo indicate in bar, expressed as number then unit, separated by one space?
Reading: 0.1 bar
